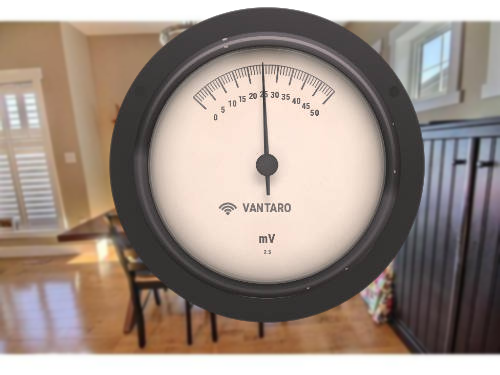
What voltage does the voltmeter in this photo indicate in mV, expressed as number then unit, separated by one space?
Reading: 25 mV
